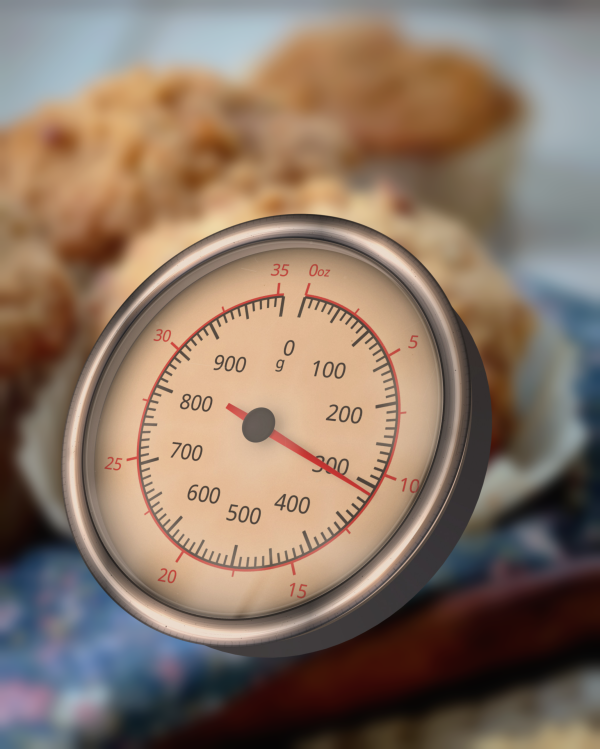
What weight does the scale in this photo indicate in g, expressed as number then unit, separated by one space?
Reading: 310 g
